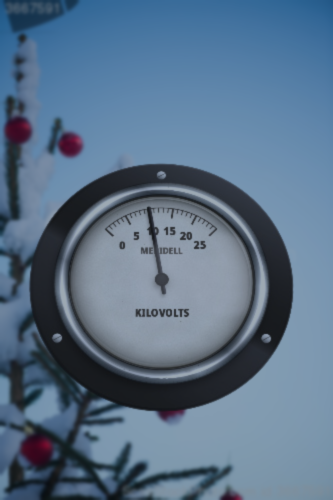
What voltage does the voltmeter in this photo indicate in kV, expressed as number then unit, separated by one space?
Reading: 10 kV
